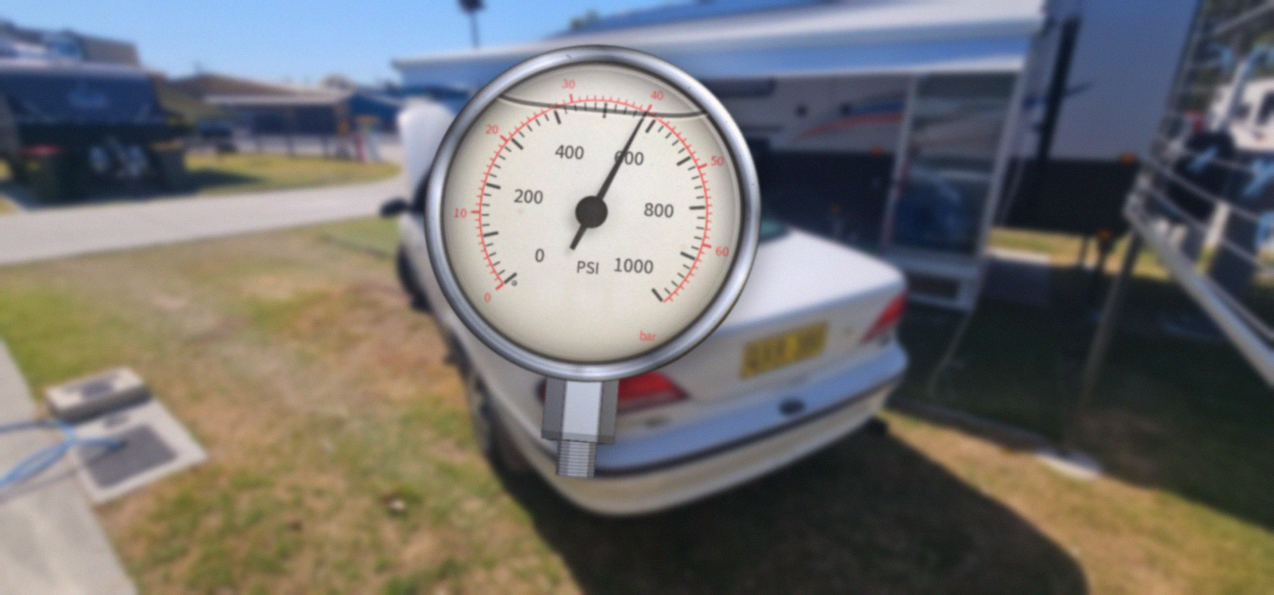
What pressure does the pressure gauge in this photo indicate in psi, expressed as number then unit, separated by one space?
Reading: 580 psi
